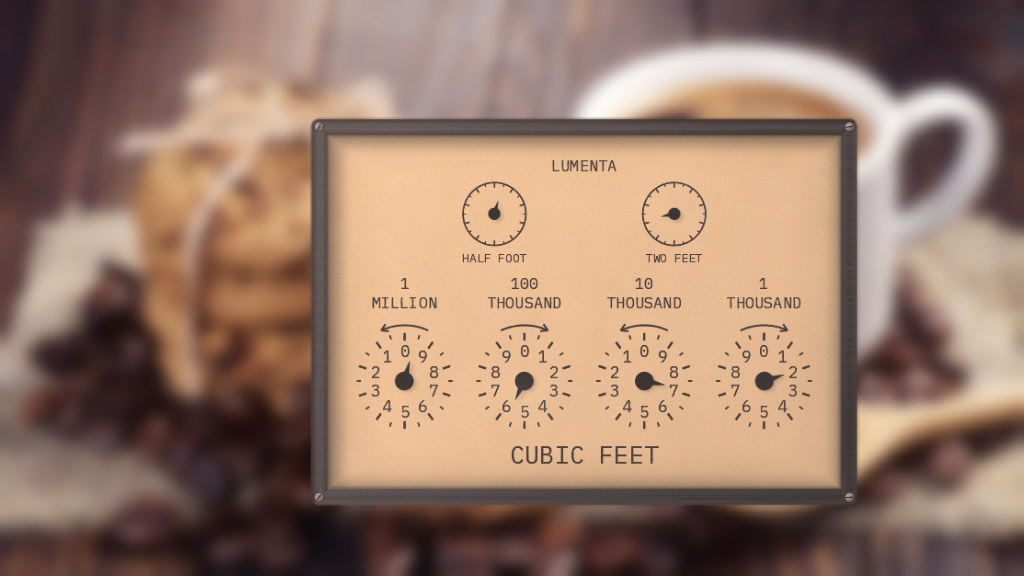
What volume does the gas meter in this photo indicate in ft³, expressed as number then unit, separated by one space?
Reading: 957200 ft³
